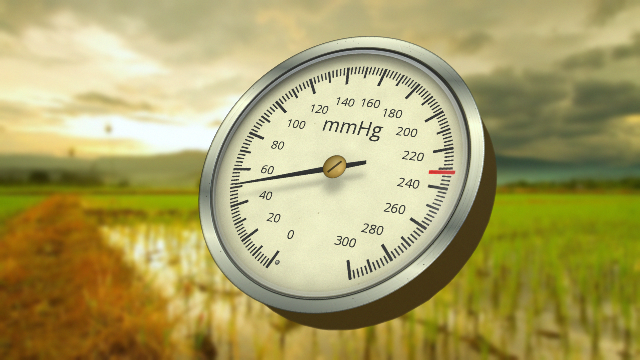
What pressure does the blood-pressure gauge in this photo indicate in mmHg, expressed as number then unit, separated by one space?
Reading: 50 mmHg
